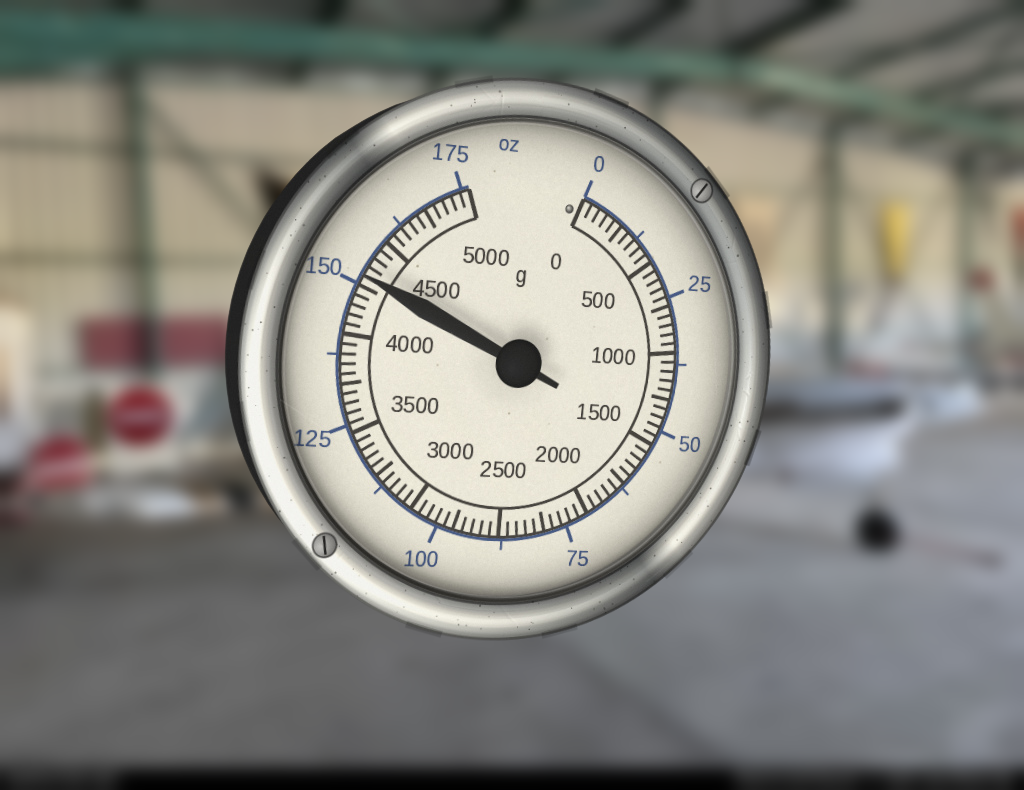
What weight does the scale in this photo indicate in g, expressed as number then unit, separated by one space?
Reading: 4300 g
